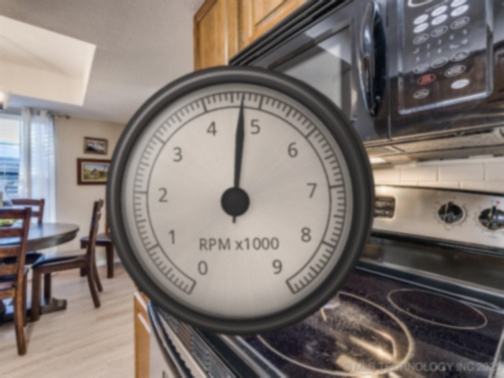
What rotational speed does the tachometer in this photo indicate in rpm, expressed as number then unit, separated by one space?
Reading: 4700 rpm
